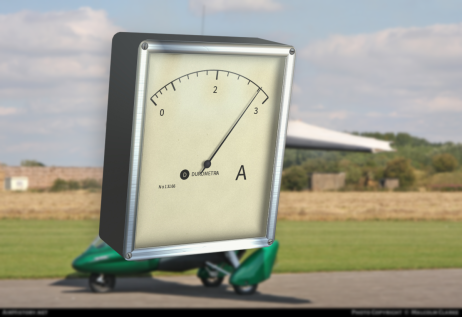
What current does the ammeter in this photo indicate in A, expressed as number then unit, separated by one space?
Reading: 2.8 A
